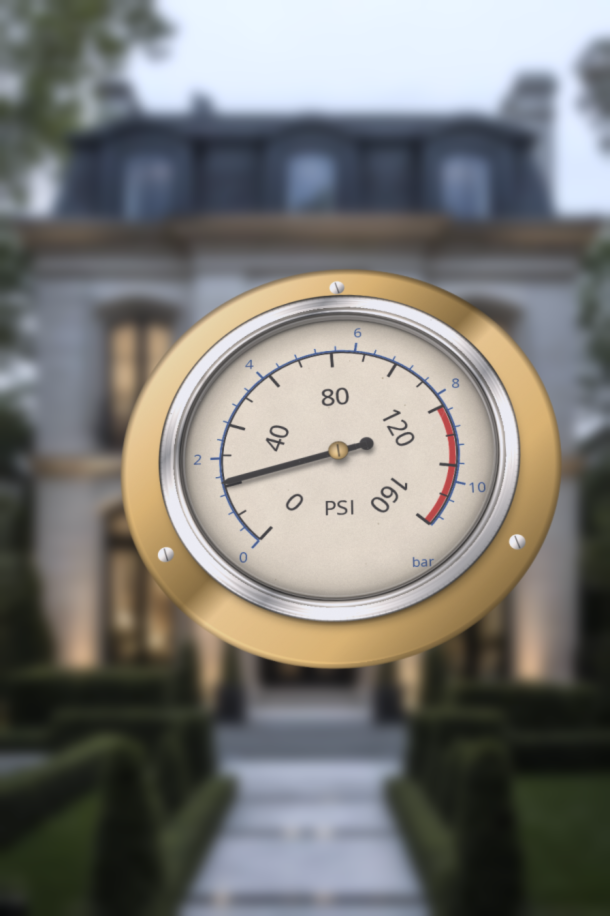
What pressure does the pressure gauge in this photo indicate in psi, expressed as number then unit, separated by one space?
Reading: 20 psi
